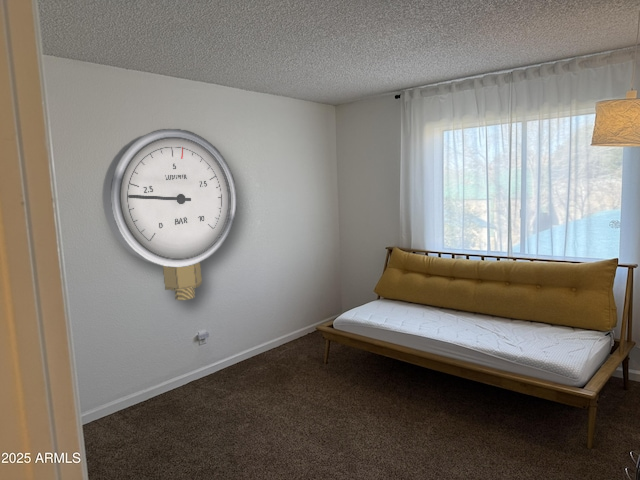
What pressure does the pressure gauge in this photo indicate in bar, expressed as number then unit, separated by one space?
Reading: 2 bar
